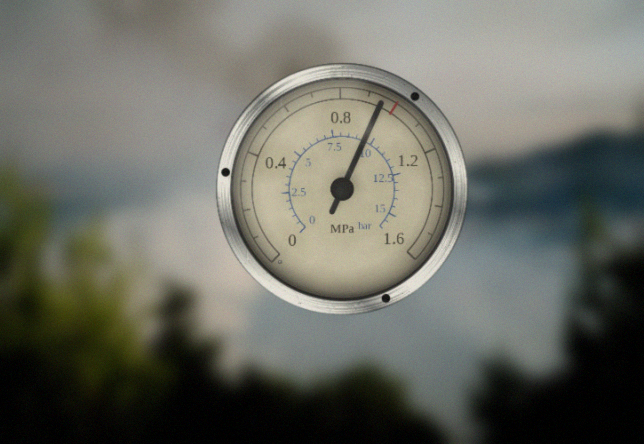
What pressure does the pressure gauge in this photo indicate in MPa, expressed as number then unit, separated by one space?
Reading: 0.95 MPa
